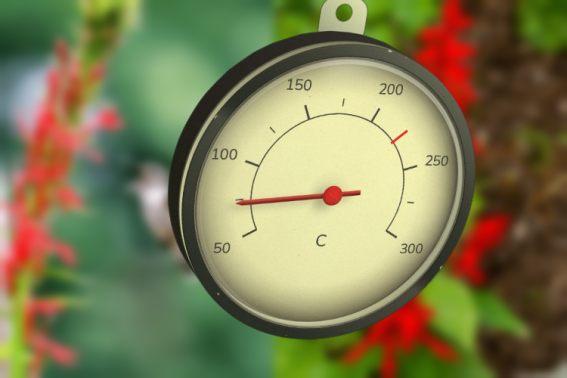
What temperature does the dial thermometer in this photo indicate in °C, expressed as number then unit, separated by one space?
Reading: 75 °C
